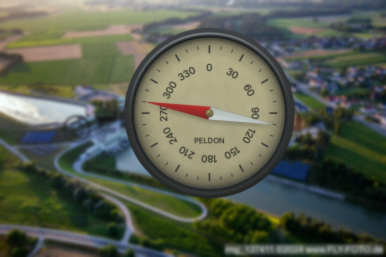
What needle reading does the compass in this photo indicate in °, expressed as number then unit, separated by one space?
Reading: 280 °
